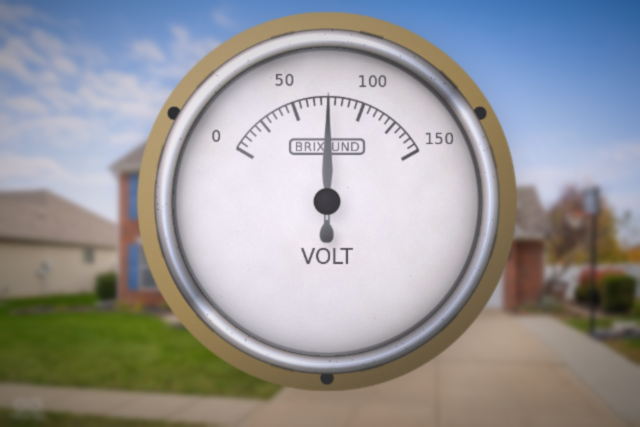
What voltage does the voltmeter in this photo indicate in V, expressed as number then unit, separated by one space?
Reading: 75 V
